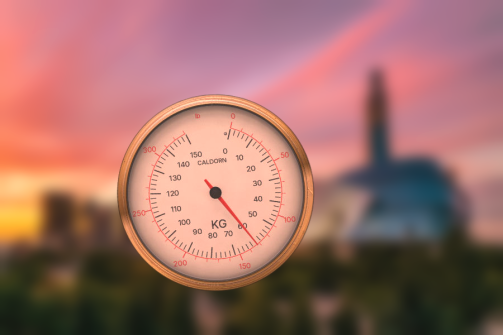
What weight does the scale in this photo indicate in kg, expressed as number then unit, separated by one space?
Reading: 60 kg
